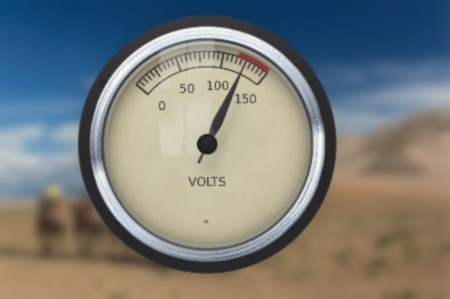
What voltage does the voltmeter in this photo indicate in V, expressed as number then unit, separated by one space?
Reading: 125 V
